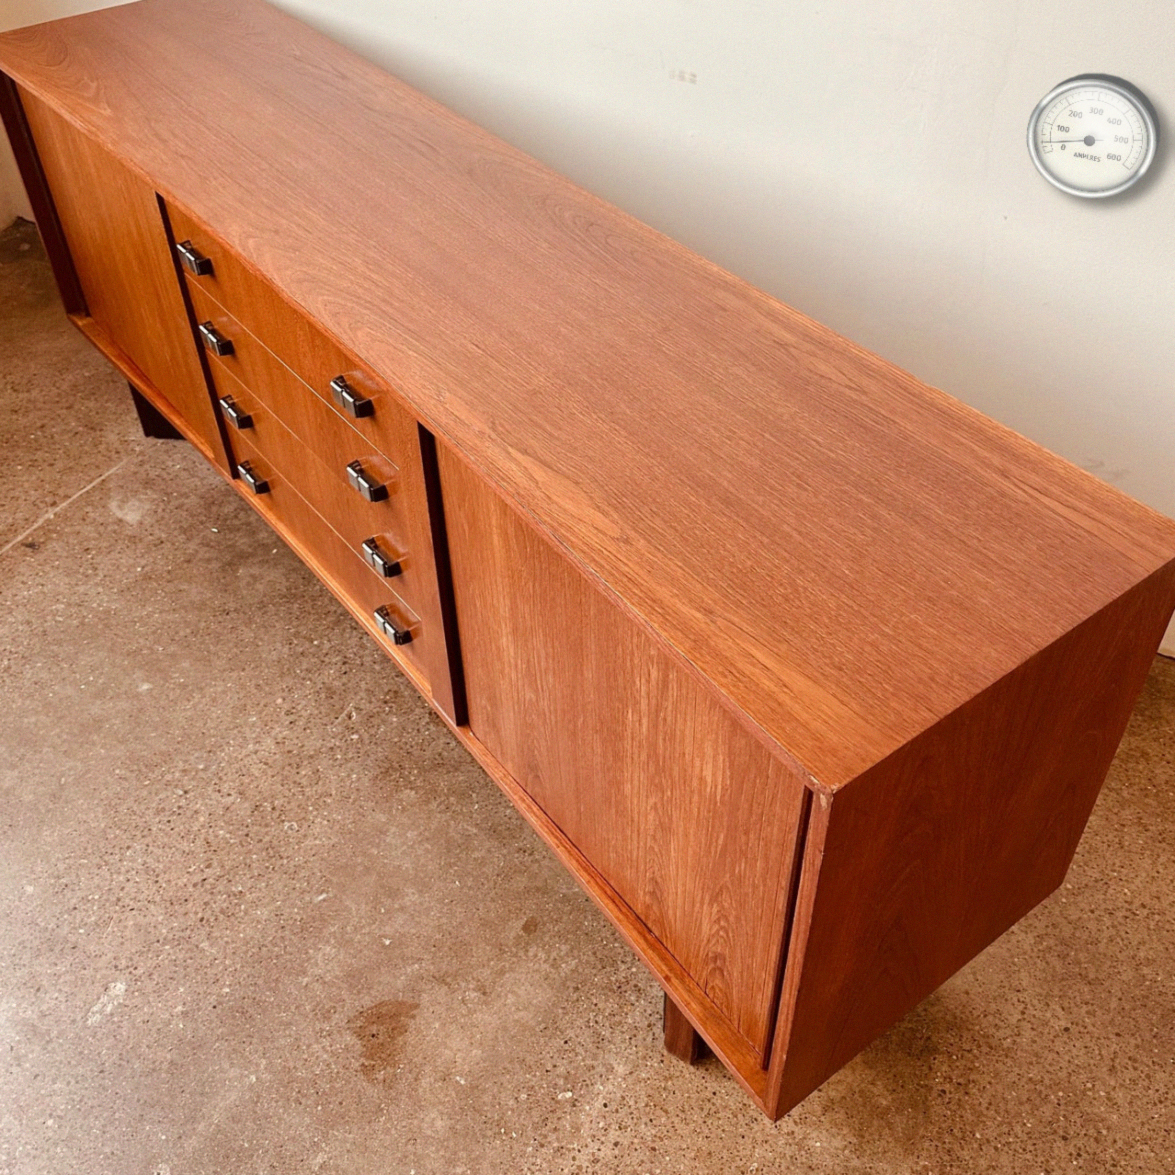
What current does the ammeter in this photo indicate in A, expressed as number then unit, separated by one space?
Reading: 40 A
